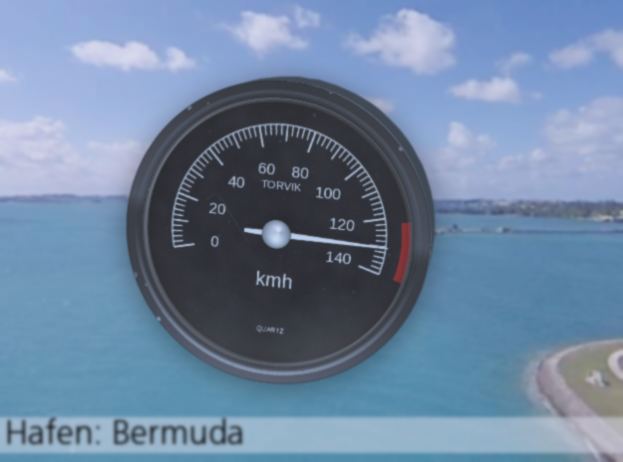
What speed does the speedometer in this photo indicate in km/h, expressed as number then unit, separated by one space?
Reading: 130 km/h
